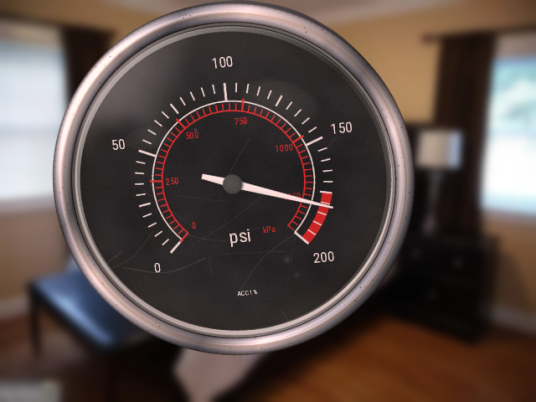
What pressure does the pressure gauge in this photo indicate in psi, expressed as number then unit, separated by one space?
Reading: 180 psi
